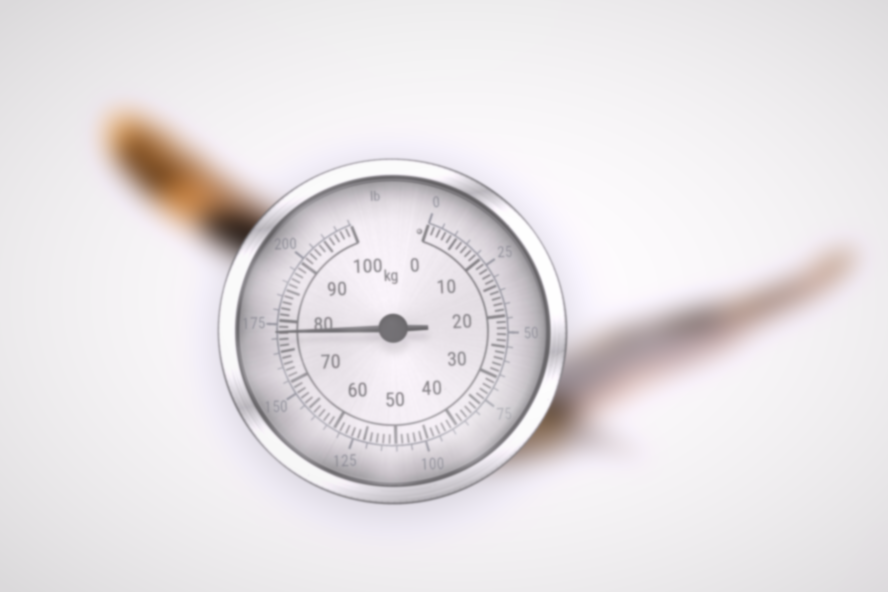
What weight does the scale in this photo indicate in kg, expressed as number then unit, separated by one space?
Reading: 78 kg
